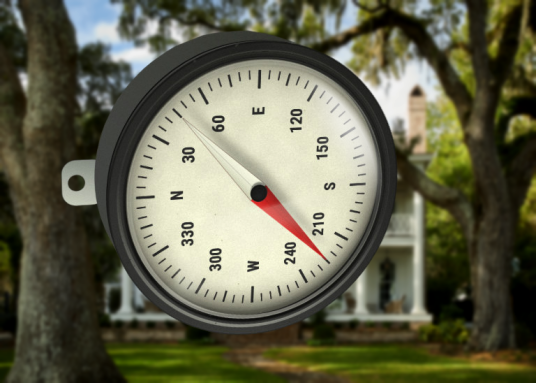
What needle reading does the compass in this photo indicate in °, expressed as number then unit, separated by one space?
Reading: 225 °
